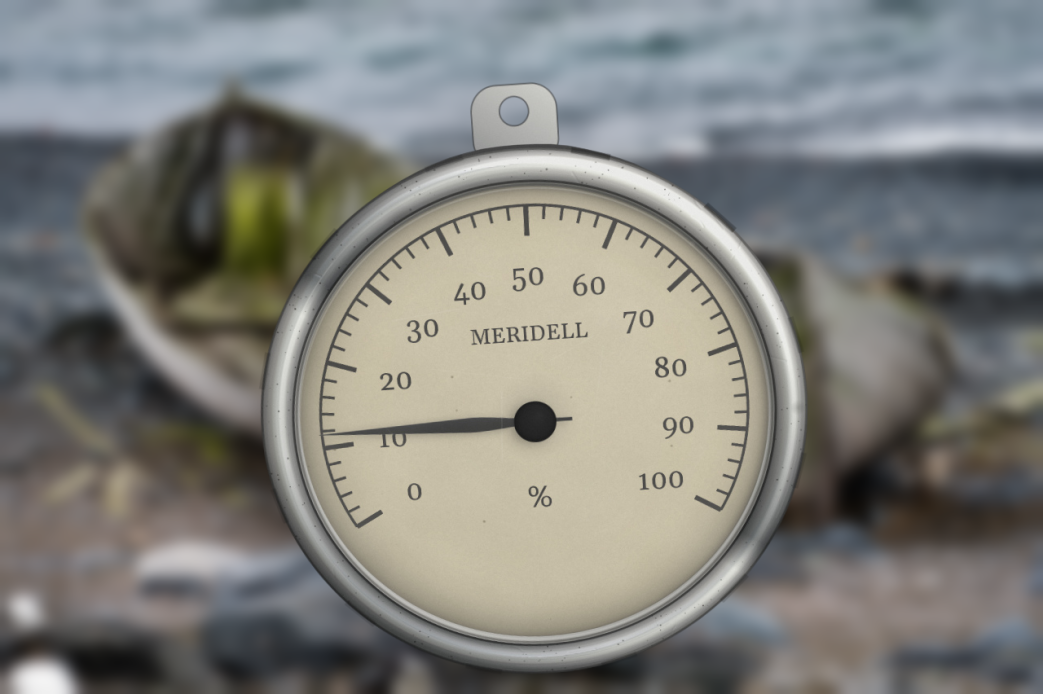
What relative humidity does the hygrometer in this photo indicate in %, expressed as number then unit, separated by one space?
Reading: 12 %
